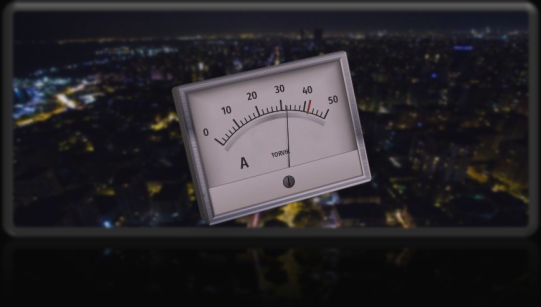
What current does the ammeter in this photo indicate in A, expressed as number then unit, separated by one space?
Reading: 32 A
